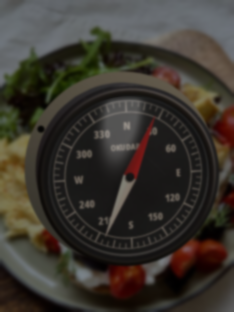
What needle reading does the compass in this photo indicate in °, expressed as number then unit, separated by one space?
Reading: 25 °
